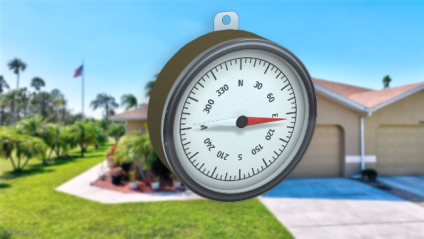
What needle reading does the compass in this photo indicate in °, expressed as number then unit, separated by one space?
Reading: 95 °
